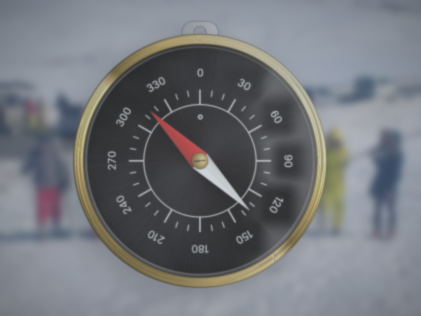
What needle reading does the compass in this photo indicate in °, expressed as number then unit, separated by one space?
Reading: 315 °
